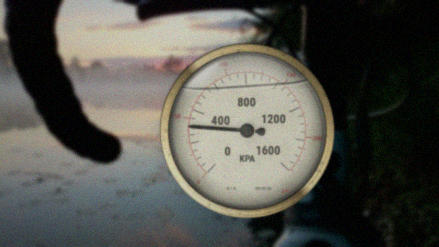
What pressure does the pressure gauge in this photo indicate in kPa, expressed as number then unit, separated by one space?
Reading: 300 kPa
